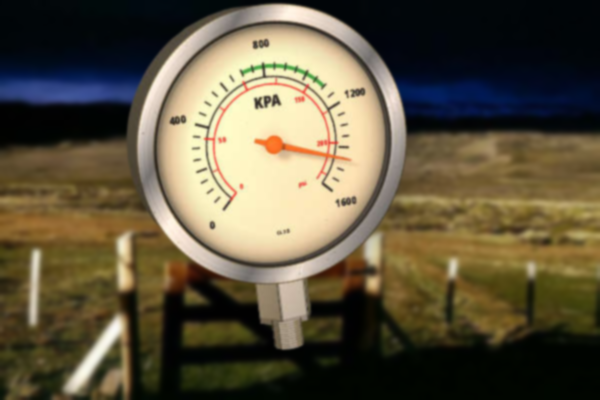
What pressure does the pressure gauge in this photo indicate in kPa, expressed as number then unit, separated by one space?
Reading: 1450 kPa
